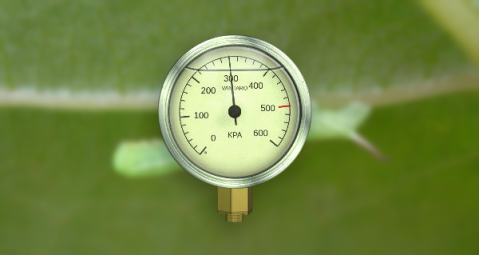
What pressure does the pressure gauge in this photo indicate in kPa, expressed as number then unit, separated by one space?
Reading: 300 kPa
